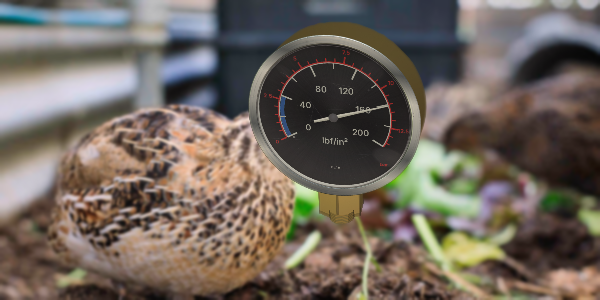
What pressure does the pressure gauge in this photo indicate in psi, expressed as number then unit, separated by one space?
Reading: 160 psi
